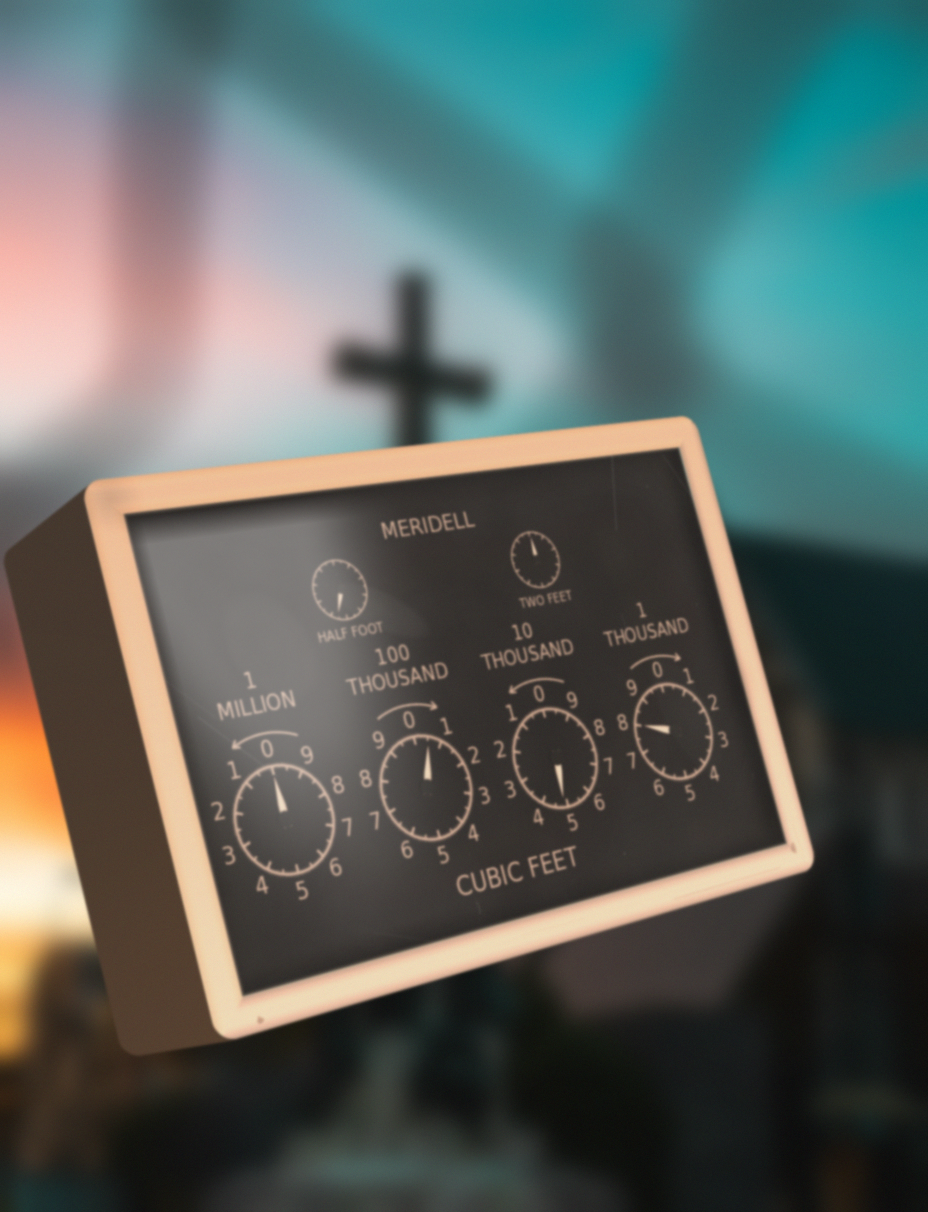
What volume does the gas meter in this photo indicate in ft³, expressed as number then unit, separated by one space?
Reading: 4800 ft³
